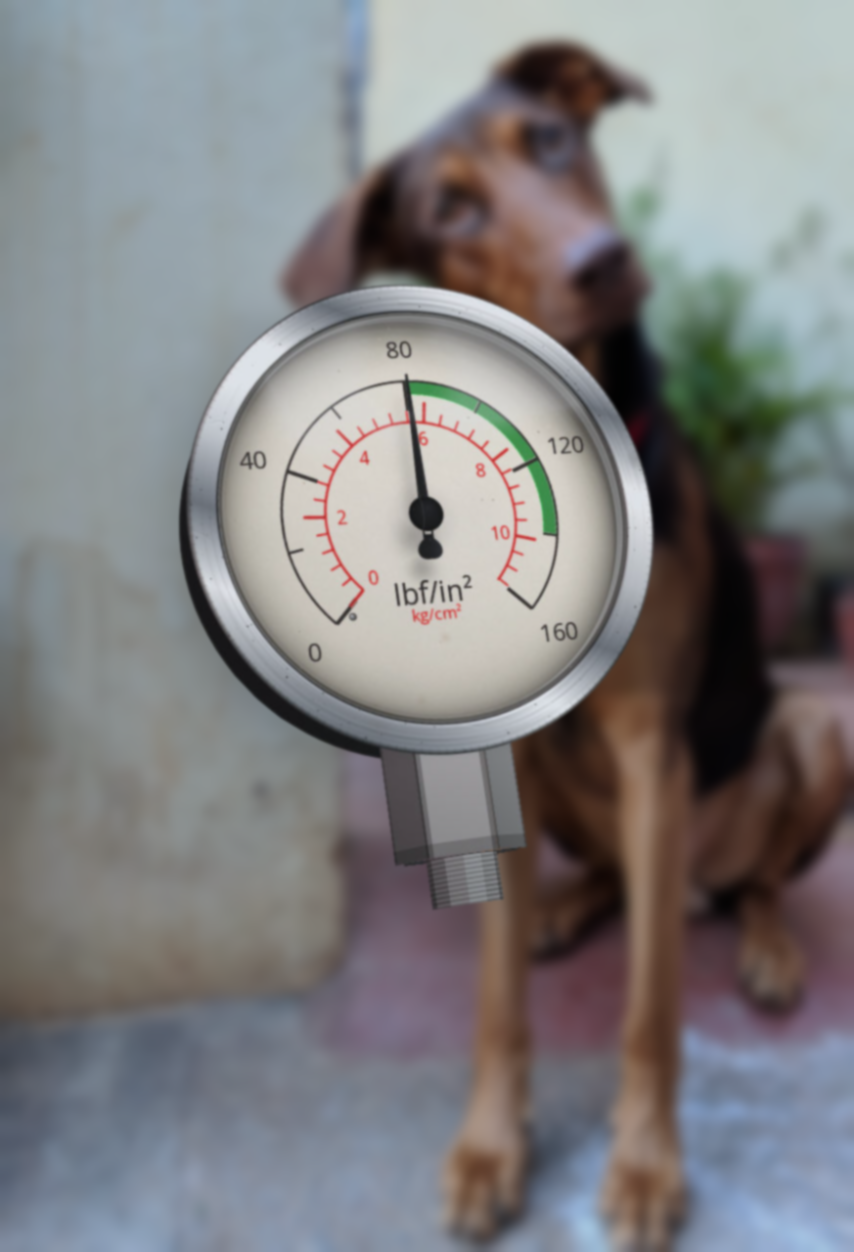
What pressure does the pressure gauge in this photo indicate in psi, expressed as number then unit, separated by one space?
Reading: 80 psi
